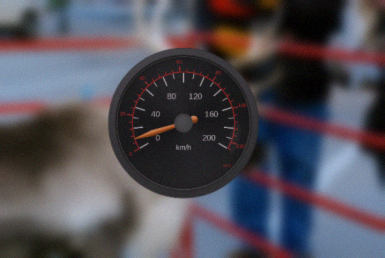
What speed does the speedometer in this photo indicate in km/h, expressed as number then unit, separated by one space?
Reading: 10 km/h
